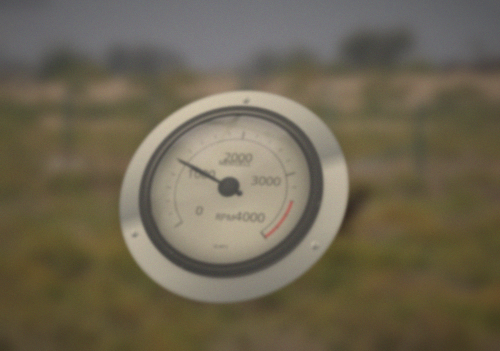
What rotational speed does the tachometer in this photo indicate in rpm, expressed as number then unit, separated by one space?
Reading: 1000 rpm
